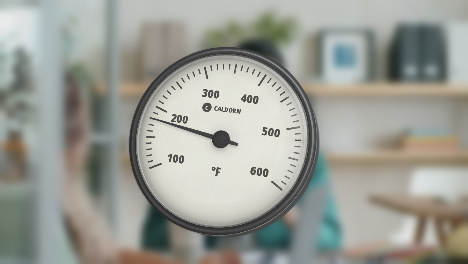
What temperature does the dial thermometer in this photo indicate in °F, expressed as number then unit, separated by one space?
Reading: 180 °F
